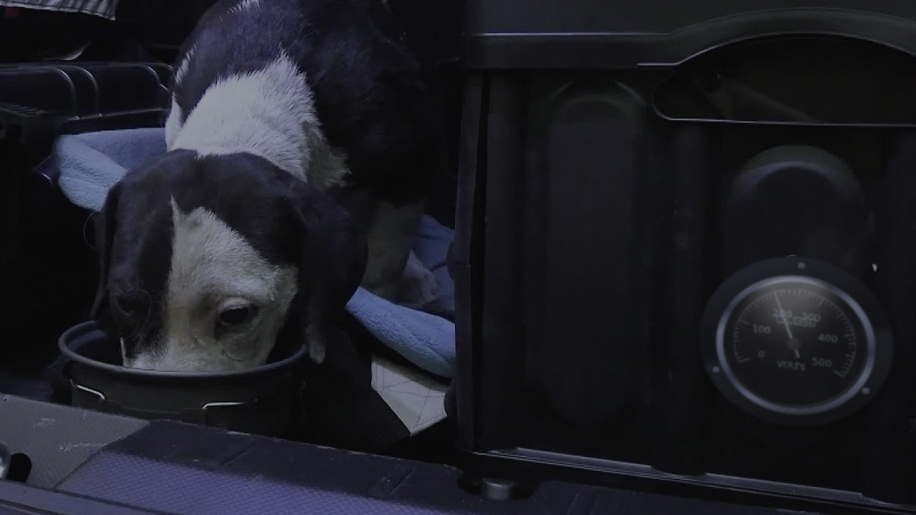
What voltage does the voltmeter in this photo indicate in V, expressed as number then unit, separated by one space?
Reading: 200 V
